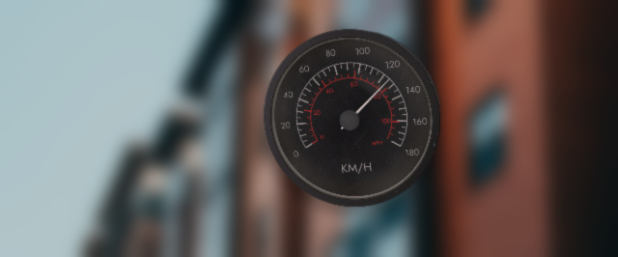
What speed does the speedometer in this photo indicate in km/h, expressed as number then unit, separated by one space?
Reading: 125 km/h
